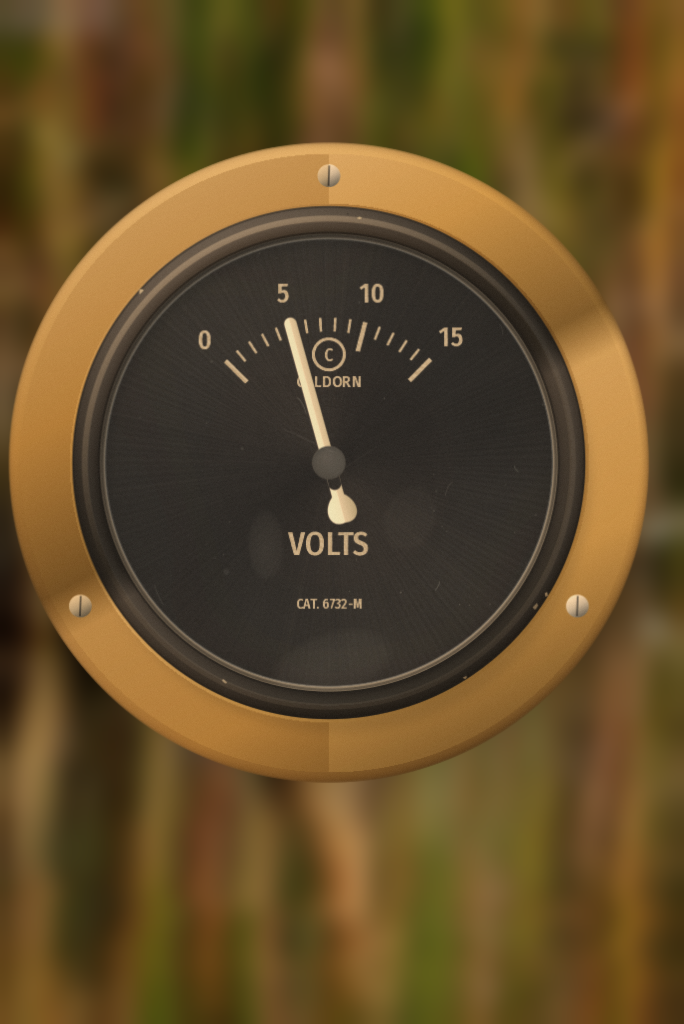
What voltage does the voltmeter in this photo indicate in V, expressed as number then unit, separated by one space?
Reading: 5 V
